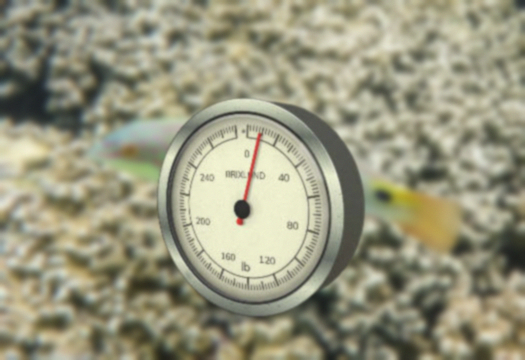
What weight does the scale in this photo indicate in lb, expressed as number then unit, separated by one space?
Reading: 10 lb
